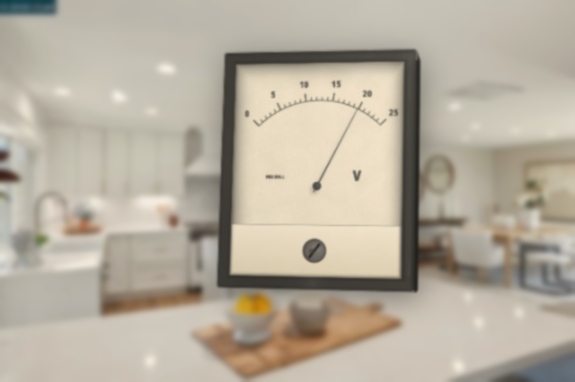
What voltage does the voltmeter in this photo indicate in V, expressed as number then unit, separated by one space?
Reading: 20 V
